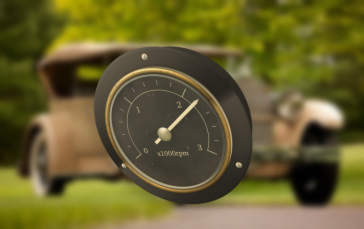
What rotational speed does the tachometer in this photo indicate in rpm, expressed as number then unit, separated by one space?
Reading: 2200 rpm
